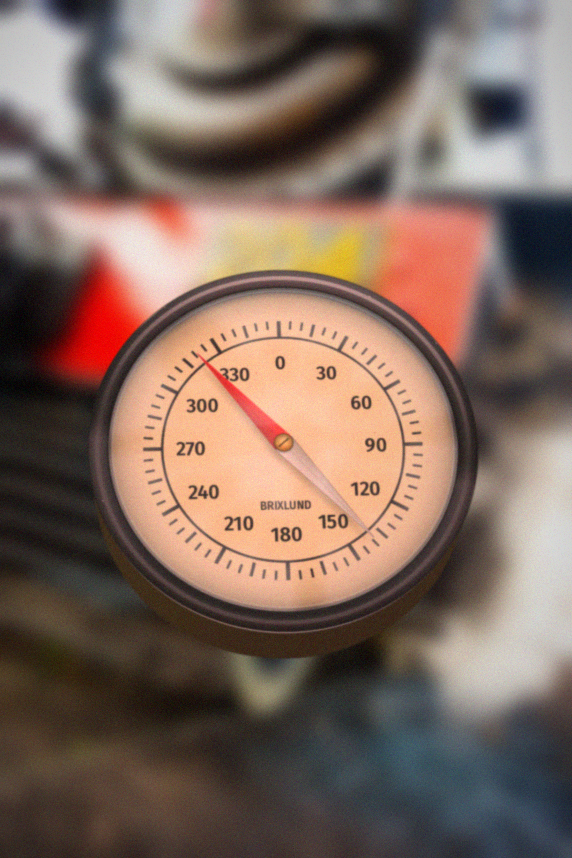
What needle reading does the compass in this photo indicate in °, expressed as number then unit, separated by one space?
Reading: 320 °
